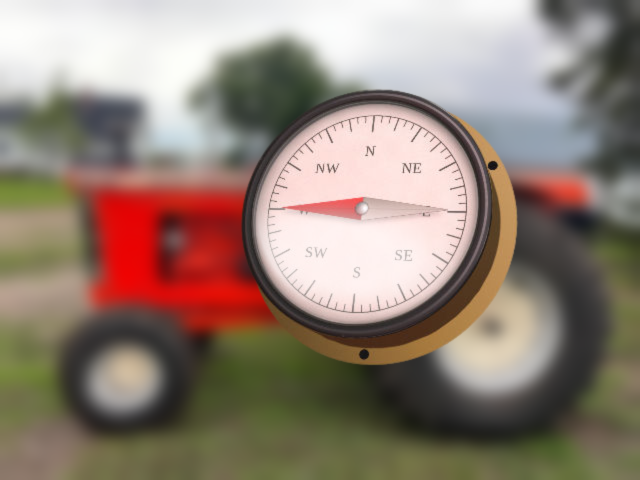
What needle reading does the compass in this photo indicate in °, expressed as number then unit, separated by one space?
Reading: 270 °
